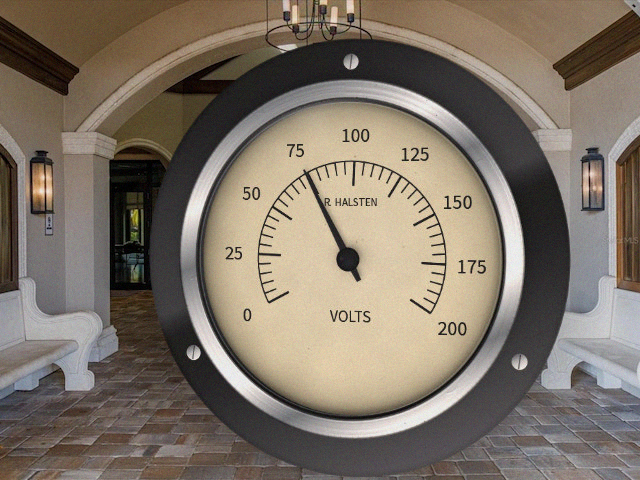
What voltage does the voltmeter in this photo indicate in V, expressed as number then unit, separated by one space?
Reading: 75 V
